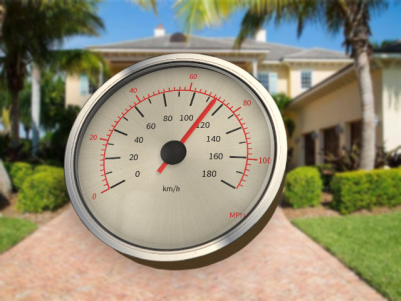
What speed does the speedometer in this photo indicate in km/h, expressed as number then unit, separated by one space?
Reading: 115 km/h
